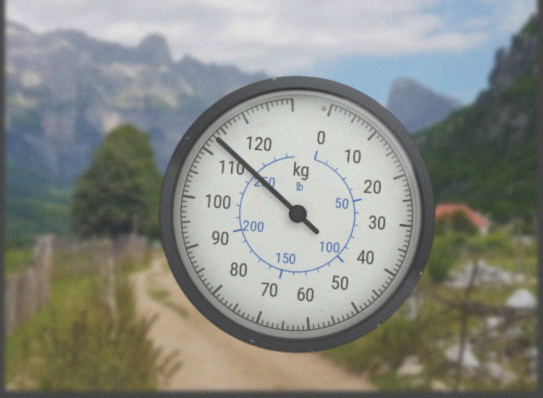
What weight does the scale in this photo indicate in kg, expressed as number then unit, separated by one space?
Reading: 113 kg
